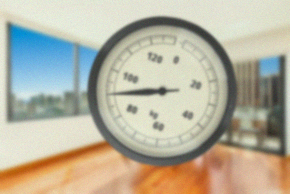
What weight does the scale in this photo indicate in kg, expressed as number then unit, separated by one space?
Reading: 90 kg
